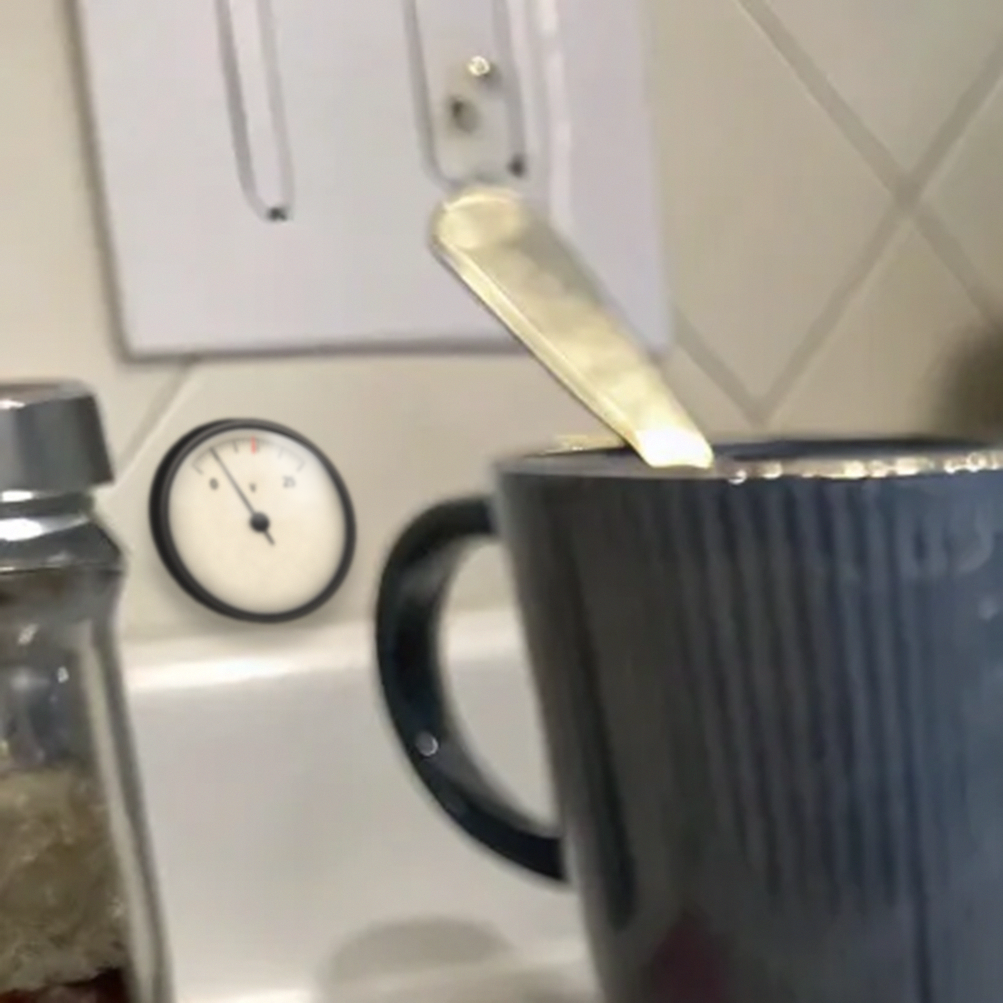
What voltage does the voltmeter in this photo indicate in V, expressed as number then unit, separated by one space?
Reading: 5 V
